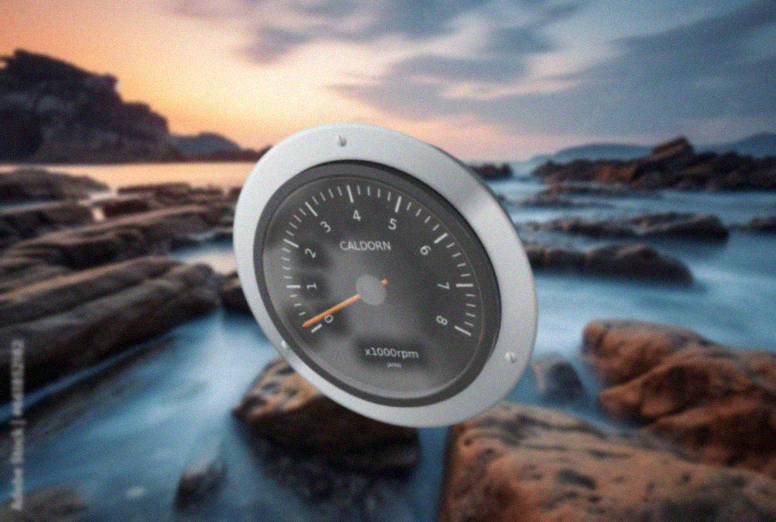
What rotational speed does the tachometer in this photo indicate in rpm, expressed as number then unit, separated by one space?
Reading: 200 rpm
